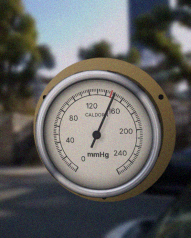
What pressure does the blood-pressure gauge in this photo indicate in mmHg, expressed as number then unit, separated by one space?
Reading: 150 mmHg
